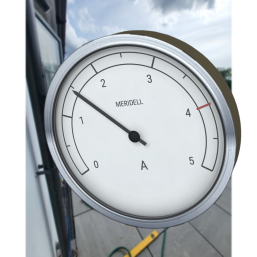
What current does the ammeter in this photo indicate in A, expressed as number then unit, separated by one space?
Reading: 1.5 A
